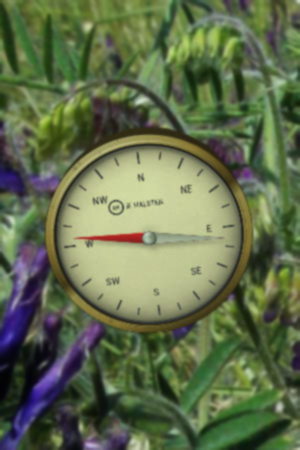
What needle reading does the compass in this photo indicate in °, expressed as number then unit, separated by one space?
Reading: 277.5 °
